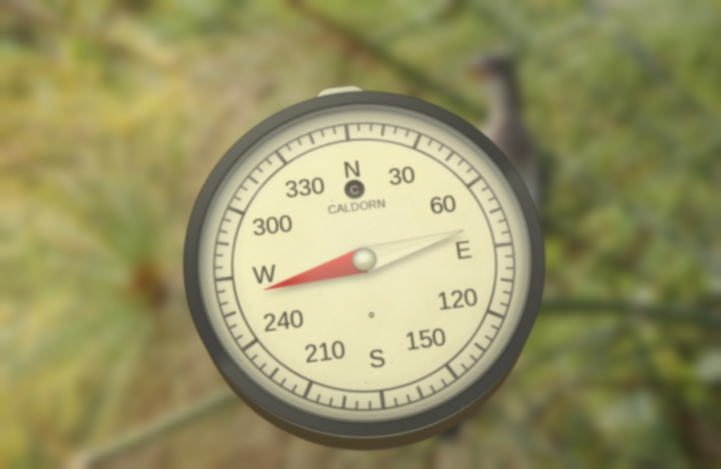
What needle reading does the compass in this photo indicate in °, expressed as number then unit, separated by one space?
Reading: 260 °
